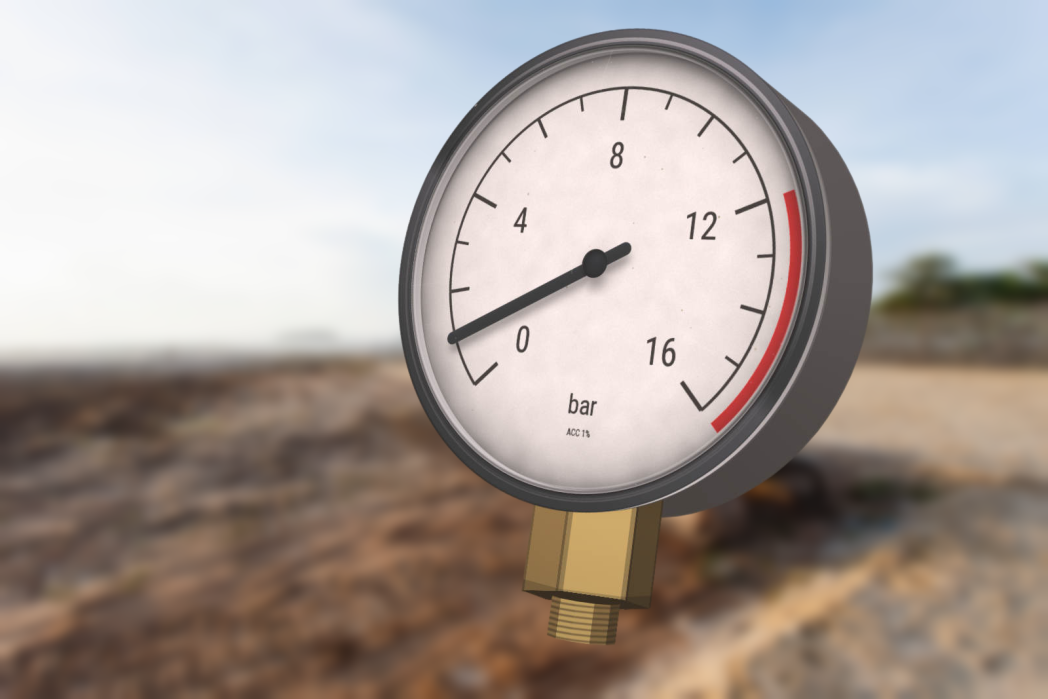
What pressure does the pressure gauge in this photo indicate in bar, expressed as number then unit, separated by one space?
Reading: 1 bar
